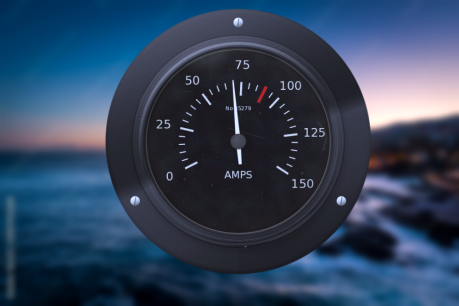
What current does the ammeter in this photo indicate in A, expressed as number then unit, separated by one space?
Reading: 70 A
